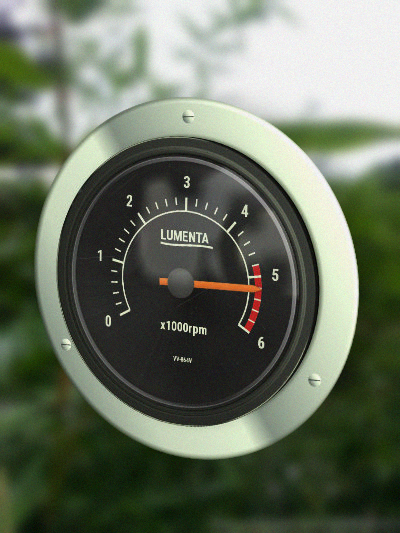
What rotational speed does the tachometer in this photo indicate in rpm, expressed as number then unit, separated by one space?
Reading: 5200 rpm
